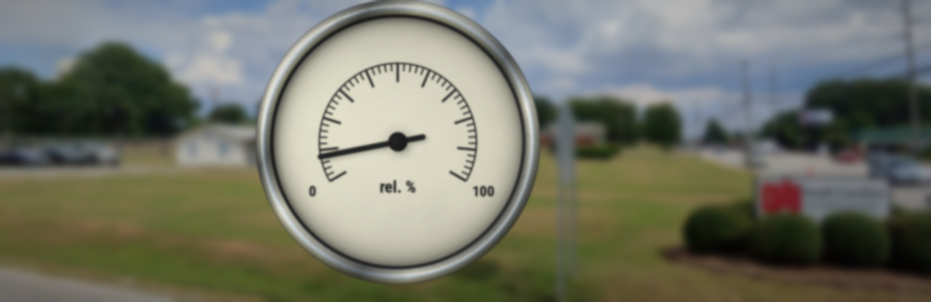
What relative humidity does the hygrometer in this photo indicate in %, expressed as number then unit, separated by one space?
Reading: 8 %
